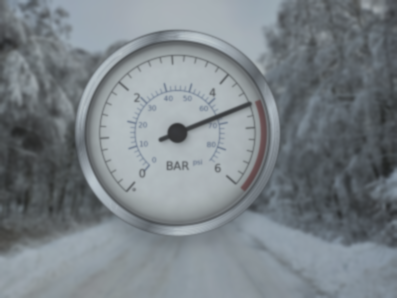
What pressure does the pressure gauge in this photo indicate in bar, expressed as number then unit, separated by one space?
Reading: 4.6 bar
